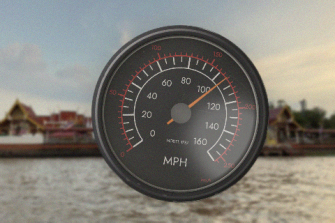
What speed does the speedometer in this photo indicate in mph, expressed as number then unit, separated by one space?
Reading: 105 mph
